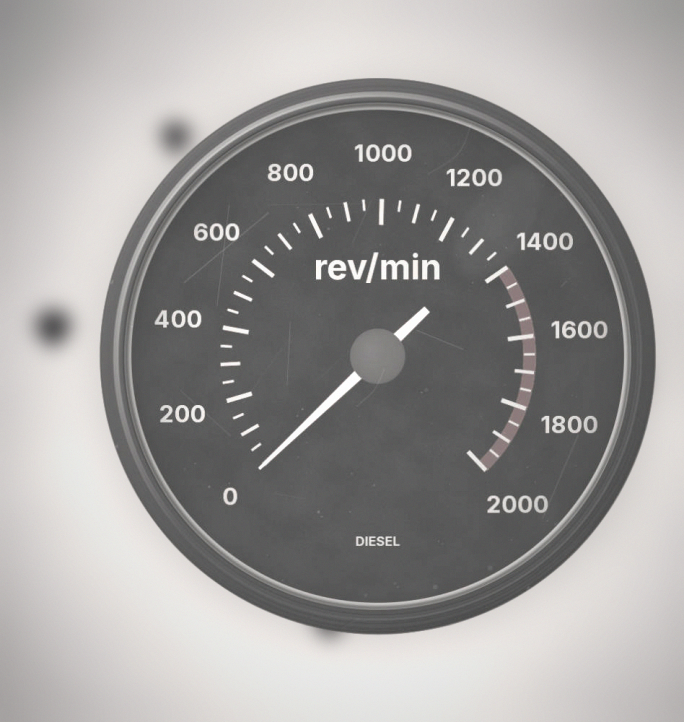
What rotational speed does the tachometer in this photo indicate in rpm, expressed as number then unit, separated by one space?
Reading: 0 rpm
